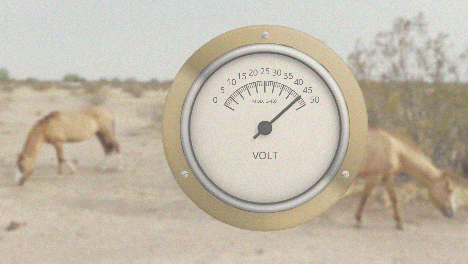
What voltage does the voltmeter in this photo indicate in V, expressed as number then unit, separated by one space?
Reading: 45 V
